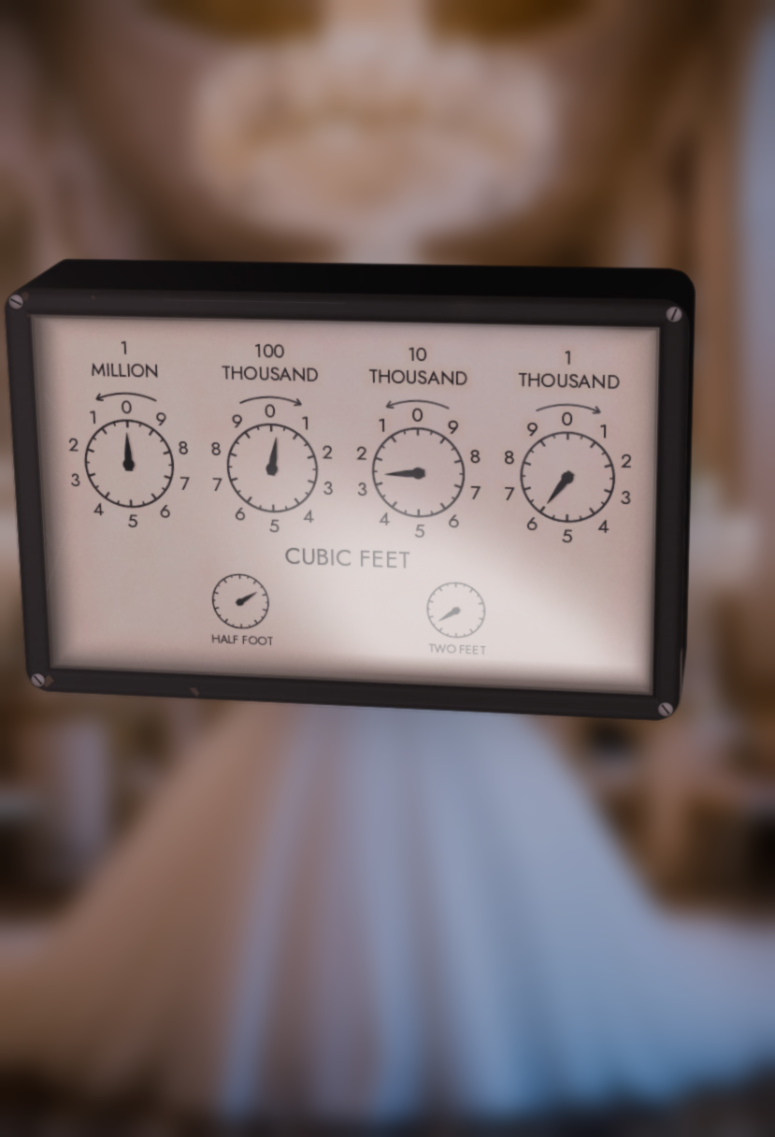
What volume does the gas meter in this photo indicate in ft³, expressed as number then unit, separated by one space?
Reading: 2600 ft³
